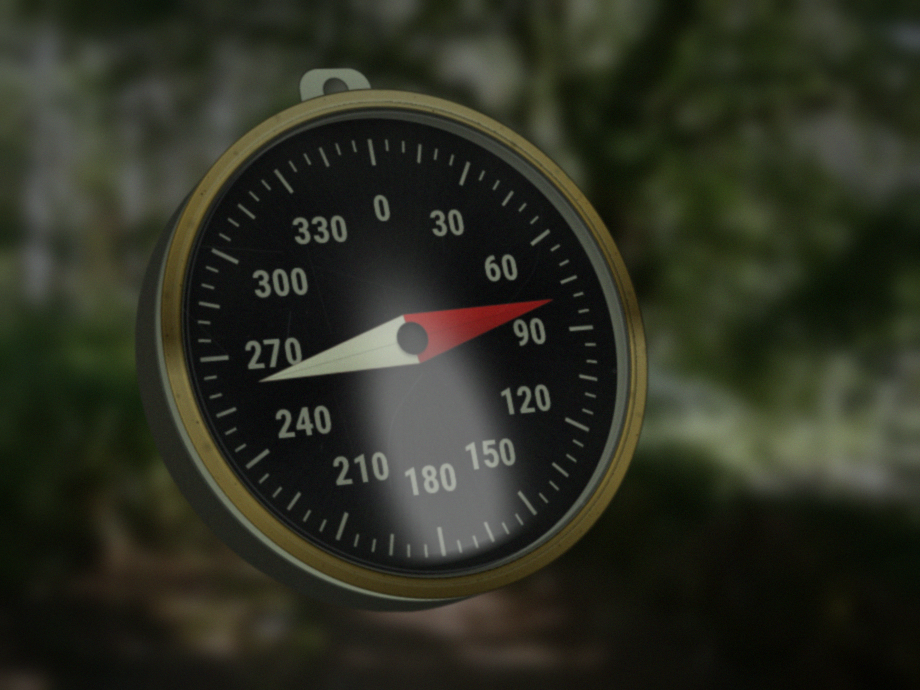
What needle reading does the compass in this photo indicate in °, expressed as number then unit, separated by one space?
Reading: 80 °
